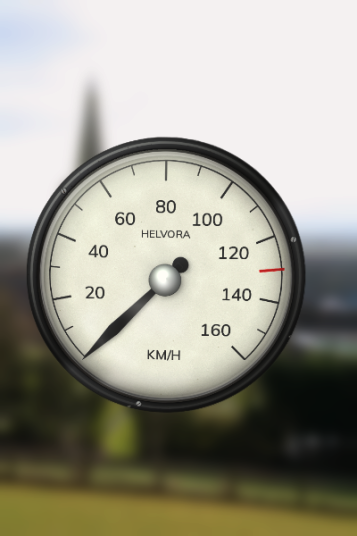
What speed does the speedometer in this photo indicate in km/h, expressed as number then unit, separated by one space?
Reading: 0 km/h
